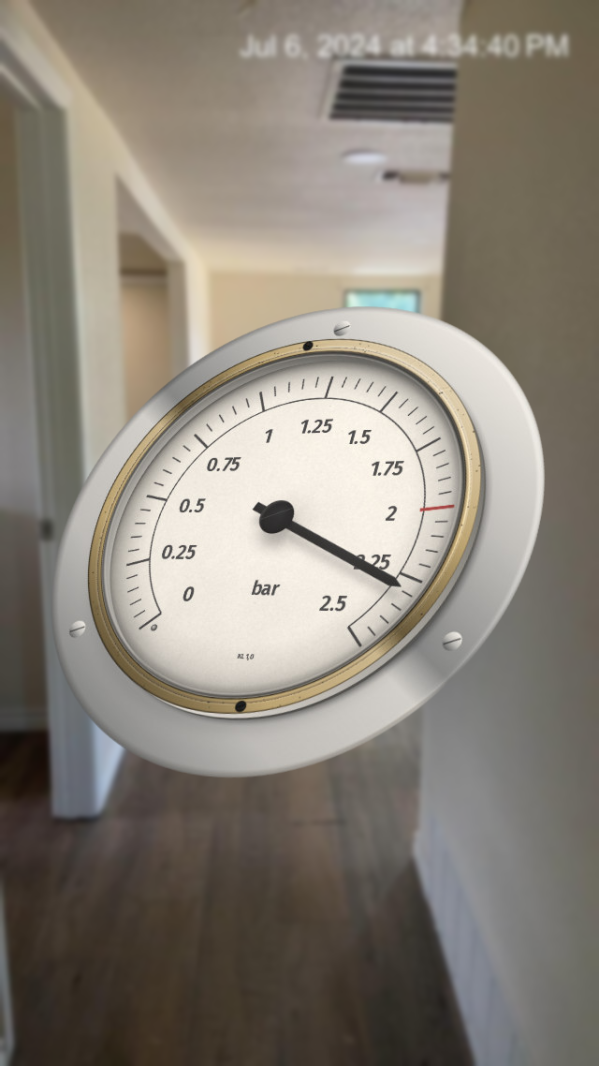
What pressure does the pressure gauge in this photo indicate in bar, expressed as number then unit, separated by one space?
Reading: 2.3 bar
